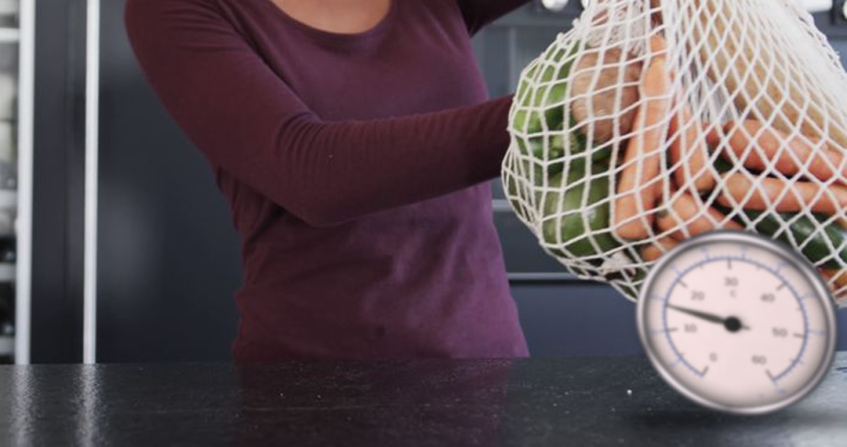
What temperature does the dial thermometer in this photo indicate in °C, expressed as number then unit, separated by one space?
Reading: 15 °C
